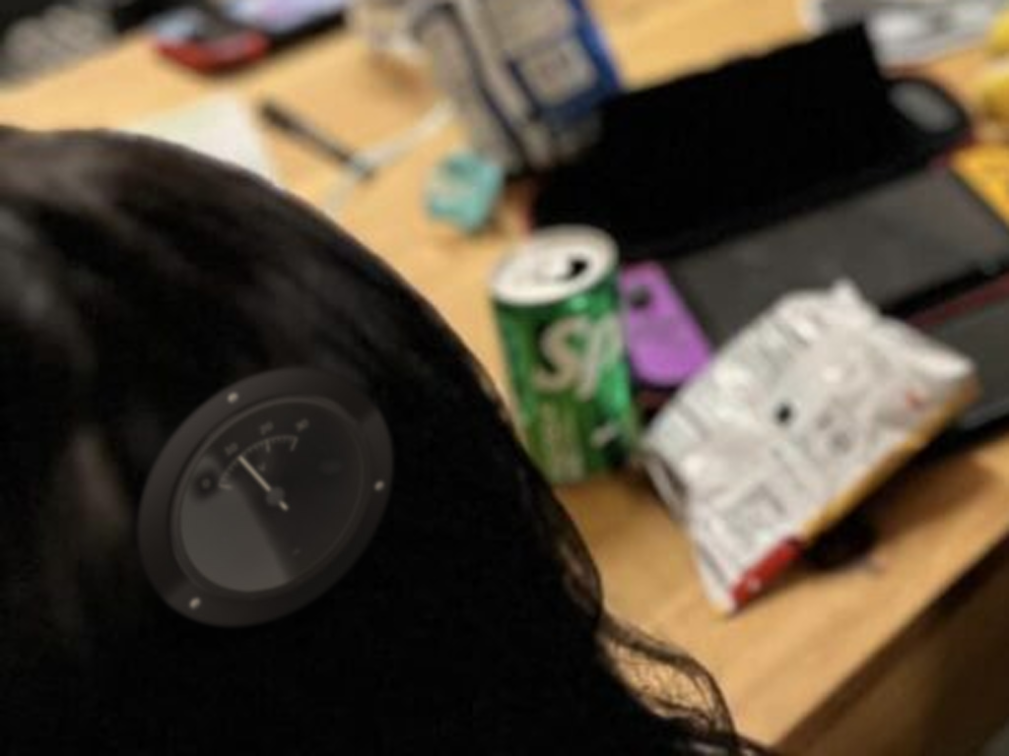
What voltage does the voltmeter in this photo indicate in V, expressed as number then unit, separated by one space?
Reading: 10 V
